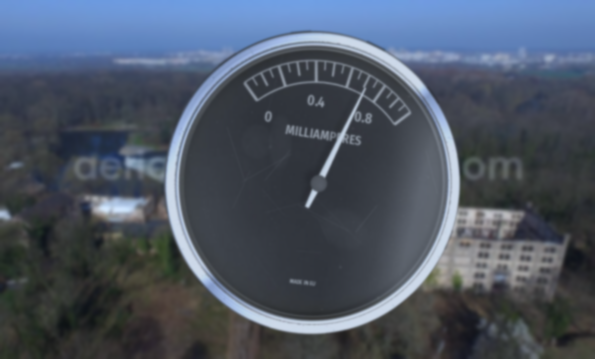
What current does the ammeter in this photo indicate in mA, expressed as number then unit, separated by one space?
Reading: 0.7 mA
